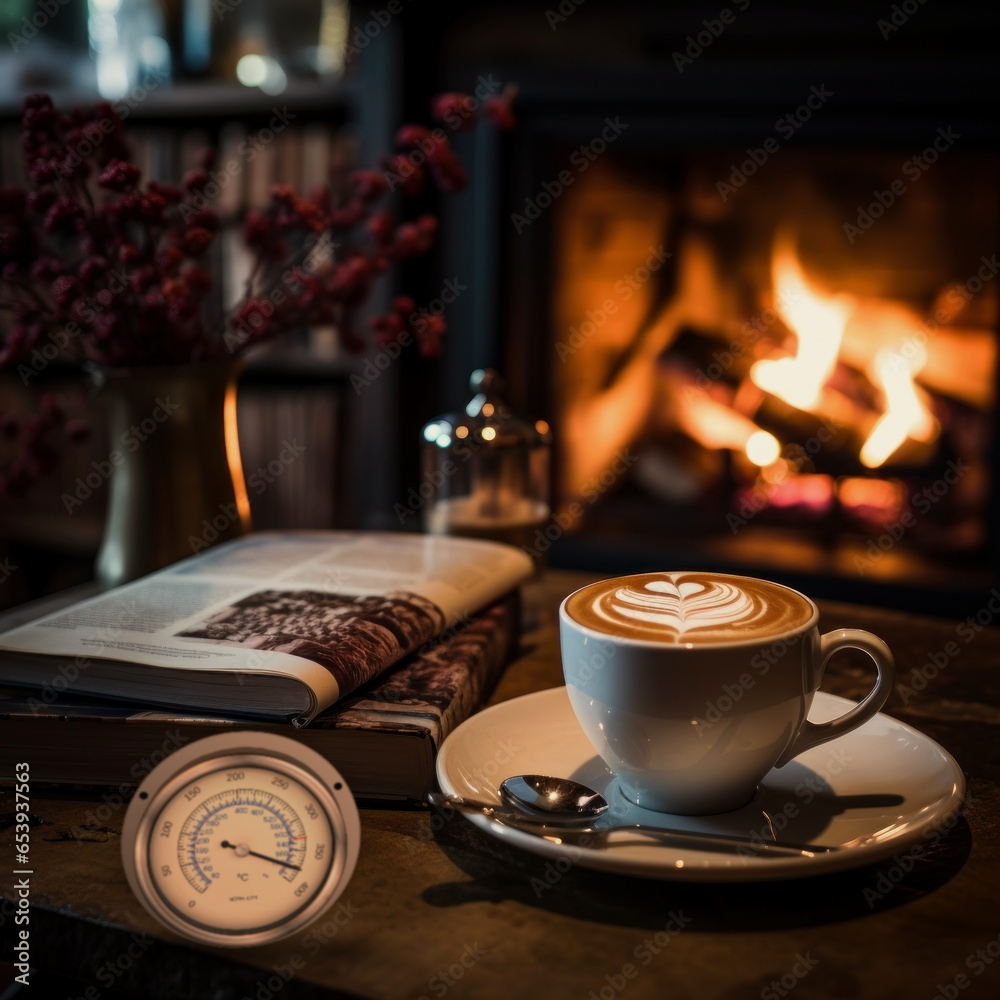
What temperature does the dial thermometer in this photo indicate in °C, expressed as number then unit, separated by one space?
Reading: 375 °C
